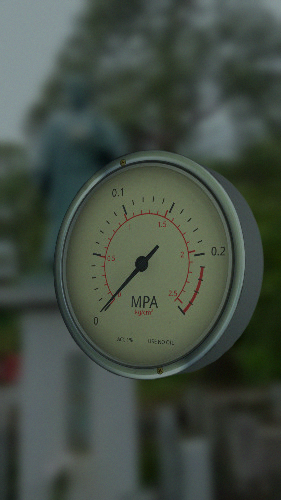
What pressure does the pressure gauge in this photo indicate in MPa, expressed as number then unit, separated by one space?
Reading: 0 MPa
